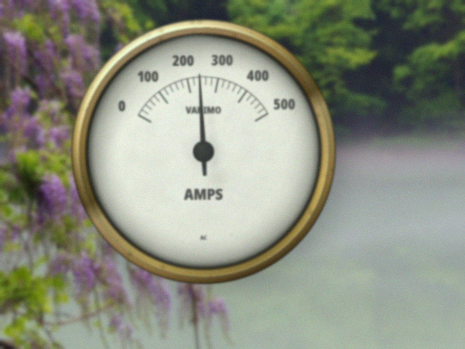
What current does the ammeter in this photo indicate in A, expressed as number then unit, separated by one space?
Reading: 240 A
